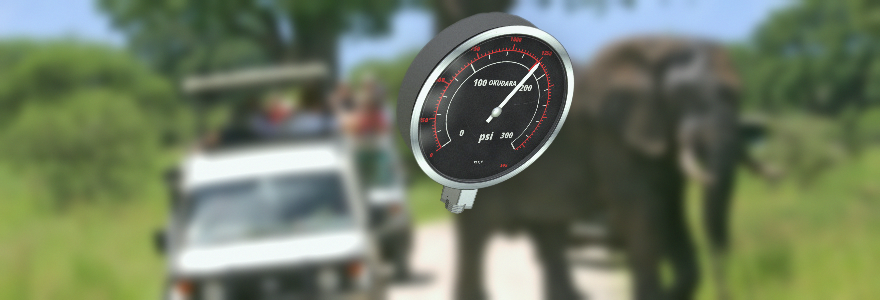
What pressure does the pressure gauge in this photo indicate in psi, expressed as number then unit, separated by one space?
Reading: 180 psi
